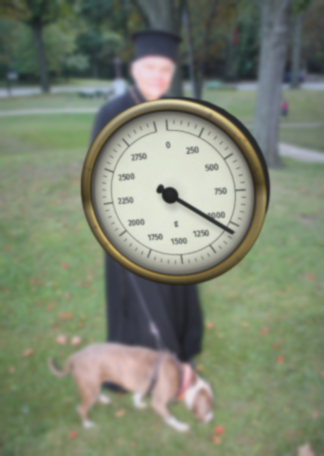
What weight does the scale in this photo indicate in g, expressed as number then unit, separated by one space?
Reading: 1050 g
